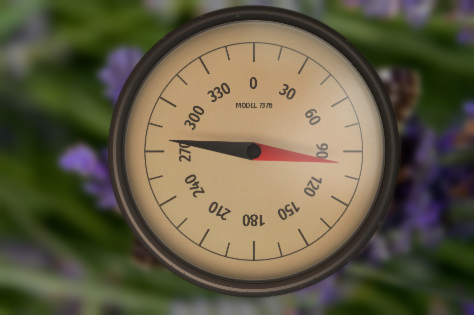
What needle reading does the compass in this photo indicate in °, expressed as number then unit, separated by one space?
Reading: 97.5 °
